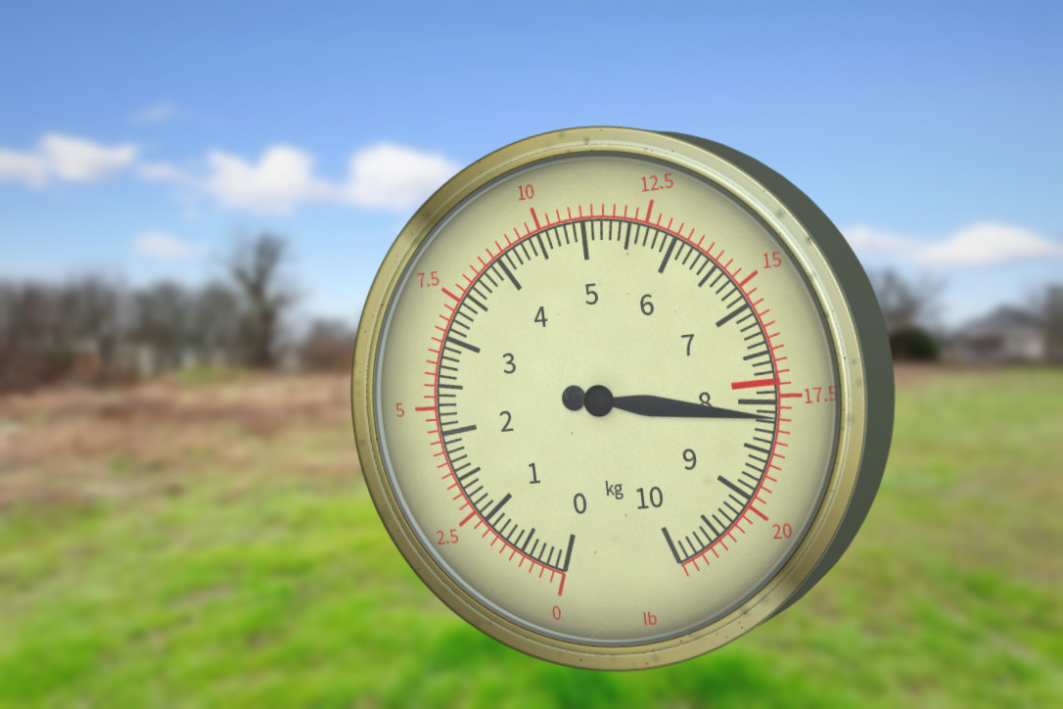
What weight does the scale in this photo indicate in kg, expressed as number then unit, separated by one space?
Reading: 8.15 kg
